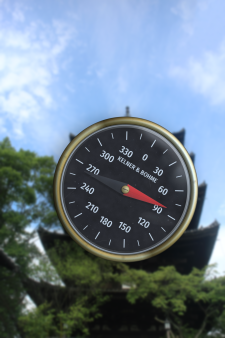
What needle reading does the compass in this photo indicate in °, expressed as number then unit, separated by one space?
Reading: 82.5 °
